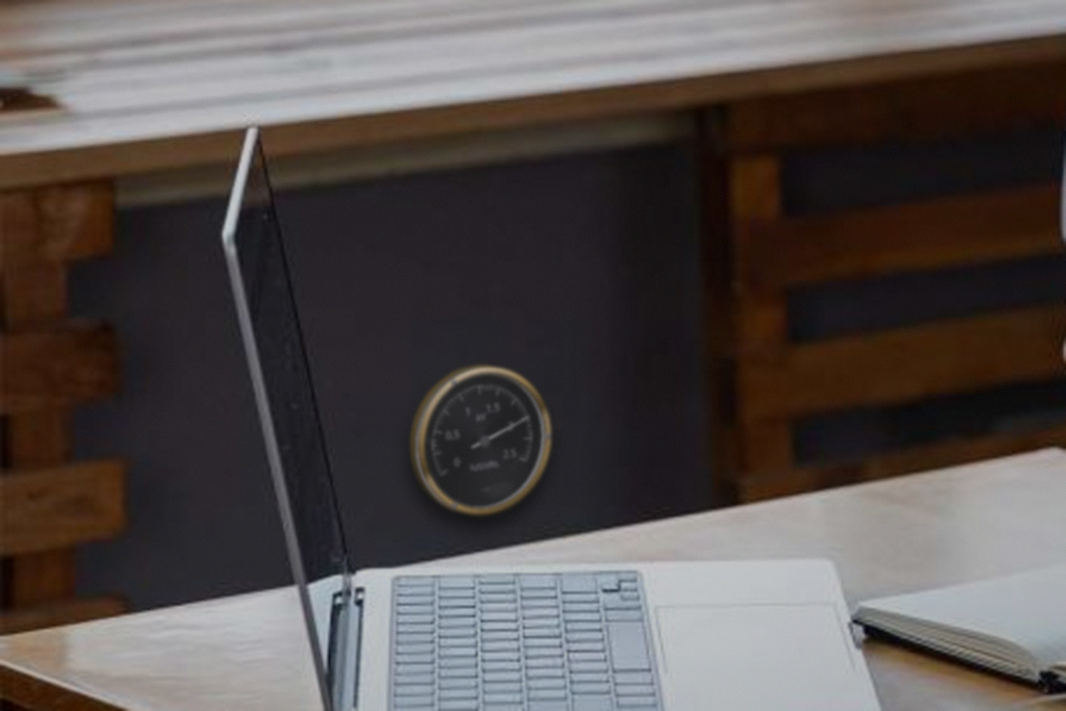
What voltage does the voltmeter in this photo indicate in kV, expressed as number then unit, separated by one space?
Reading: 2 kV
